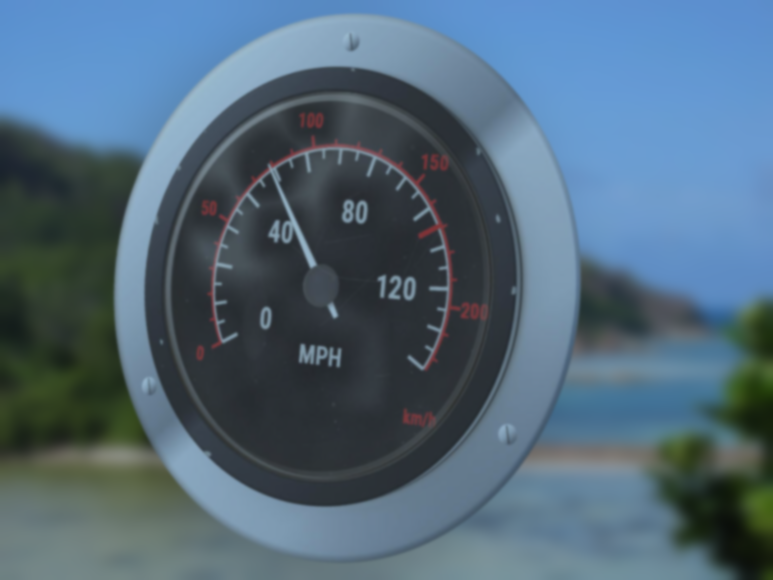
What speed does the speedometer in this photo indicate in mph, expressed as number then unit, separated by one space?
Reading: 50 mph
